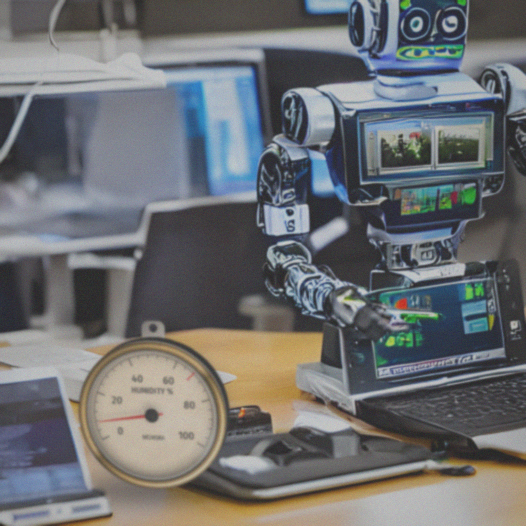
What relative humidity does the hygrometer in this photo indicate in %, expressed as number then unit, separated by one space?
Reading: 8 %
